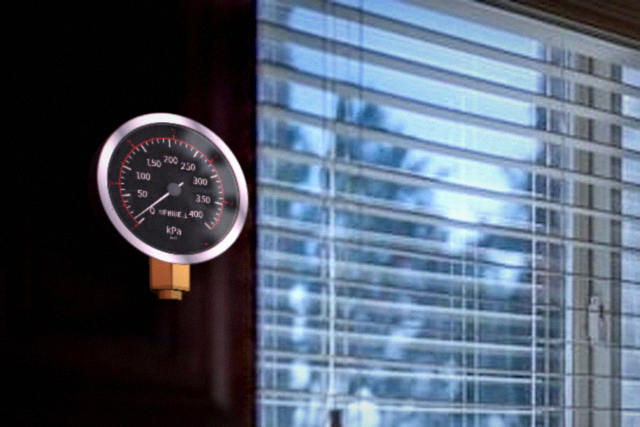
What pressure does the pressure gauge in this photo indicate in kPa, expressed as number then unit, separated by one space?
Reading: 10 kPa
